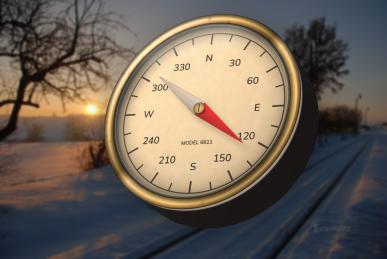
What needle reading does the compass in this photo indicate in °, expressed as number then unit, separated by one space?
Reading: 127.5 °
